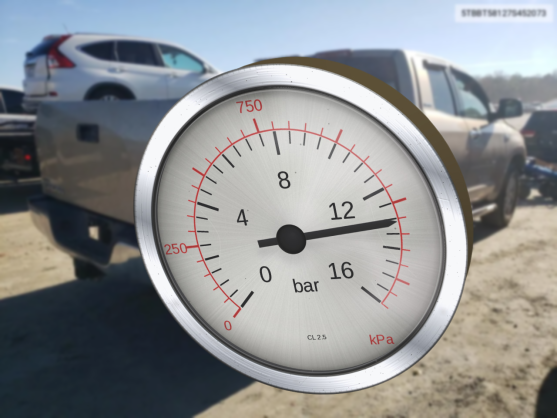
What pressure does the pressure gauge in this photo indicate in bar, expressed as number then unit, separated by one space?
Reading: 13 bar
